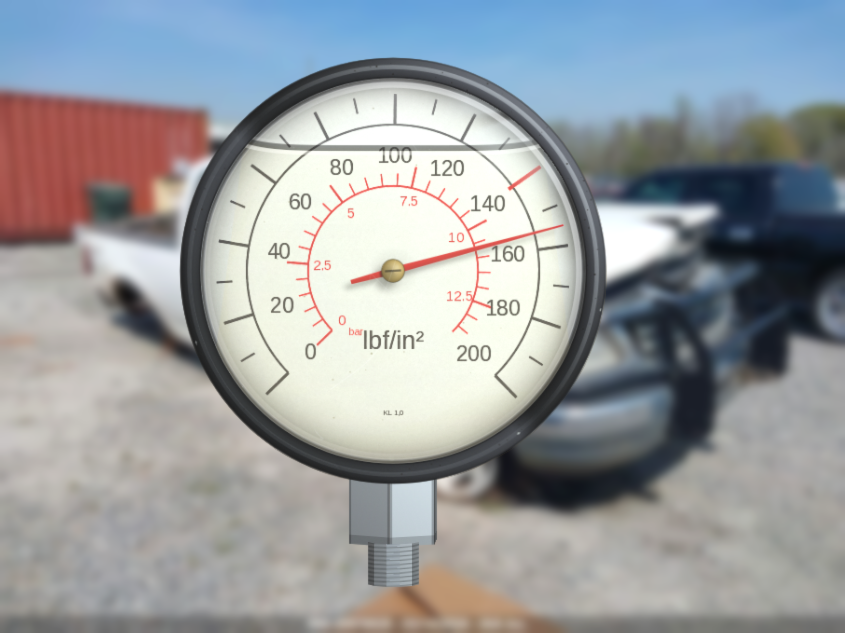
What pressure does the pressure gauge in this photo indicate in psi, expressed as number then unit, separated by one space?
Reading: 155 psi
